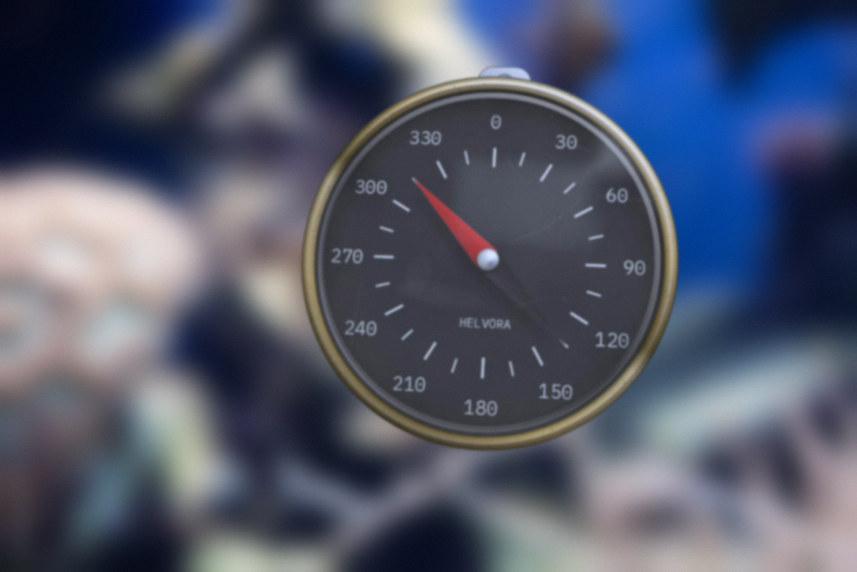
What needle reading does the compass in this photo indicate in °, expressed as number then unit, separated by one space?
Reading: 315 °
